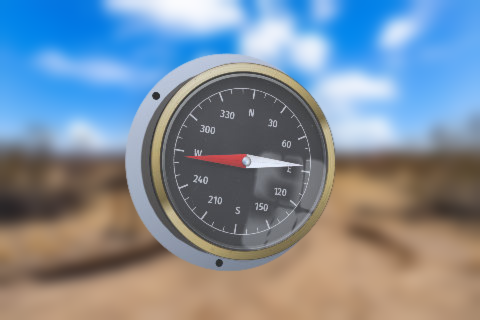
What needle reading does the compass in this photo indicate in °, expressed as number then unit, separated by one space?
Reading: 265 °
